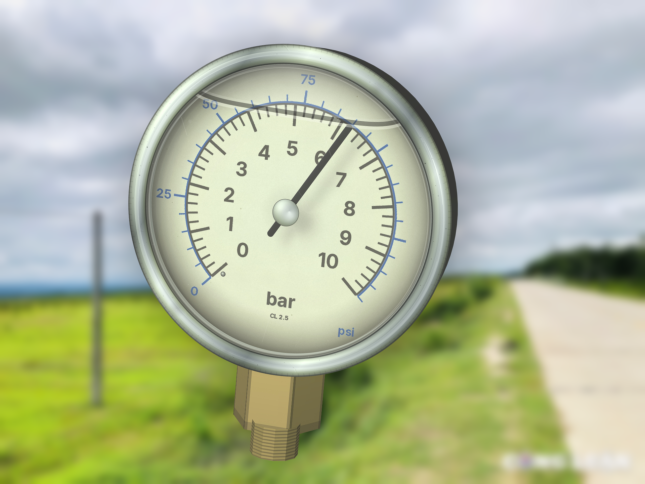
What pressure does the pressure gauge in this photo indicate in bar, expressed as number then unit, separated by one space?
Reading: 6.2 bar
